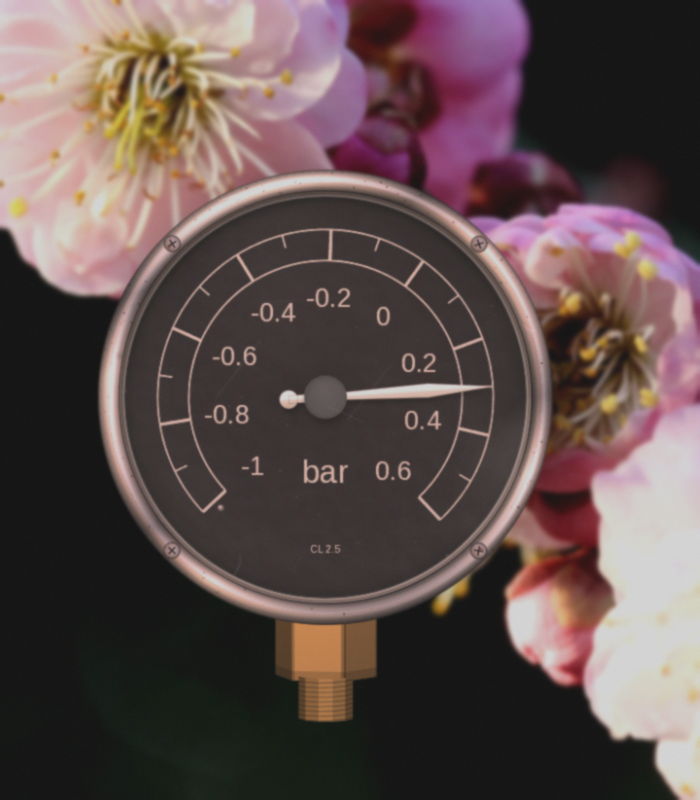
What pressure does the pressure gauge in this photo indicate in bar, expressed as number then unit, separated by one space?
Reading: 0.3 bar
